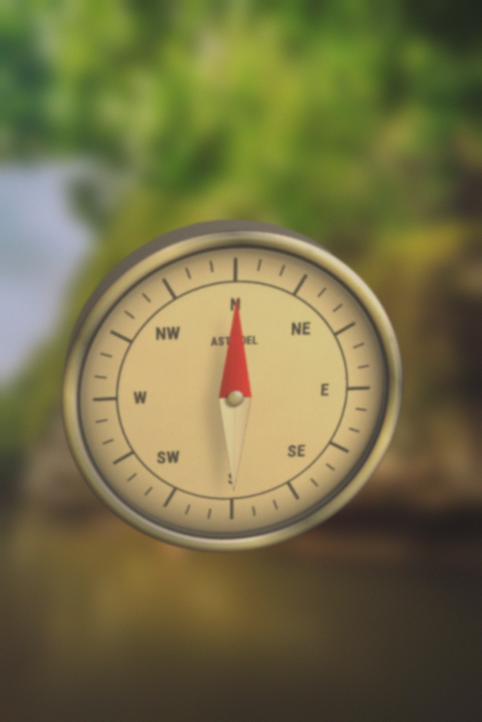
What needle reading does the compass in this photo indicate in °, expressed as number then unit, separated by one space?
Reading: 0 °
